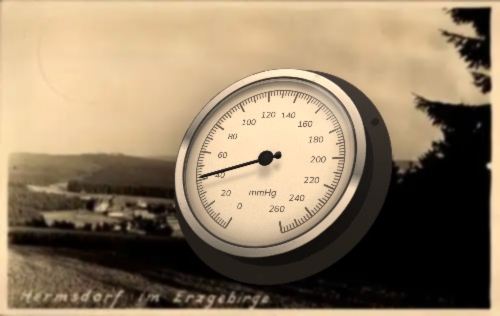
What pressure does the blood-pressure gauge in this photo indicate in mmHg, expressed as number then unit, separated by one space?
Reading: 40 mmHg
